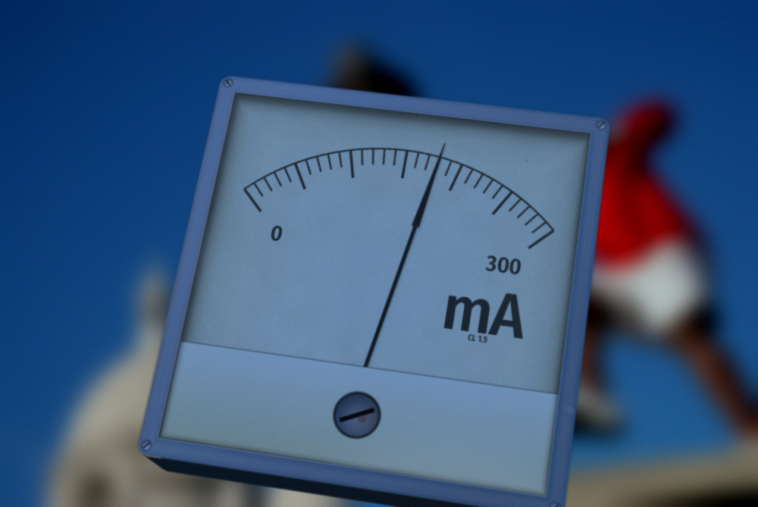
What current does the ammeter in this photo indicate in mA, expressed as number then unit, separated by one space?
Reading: 180 mA
